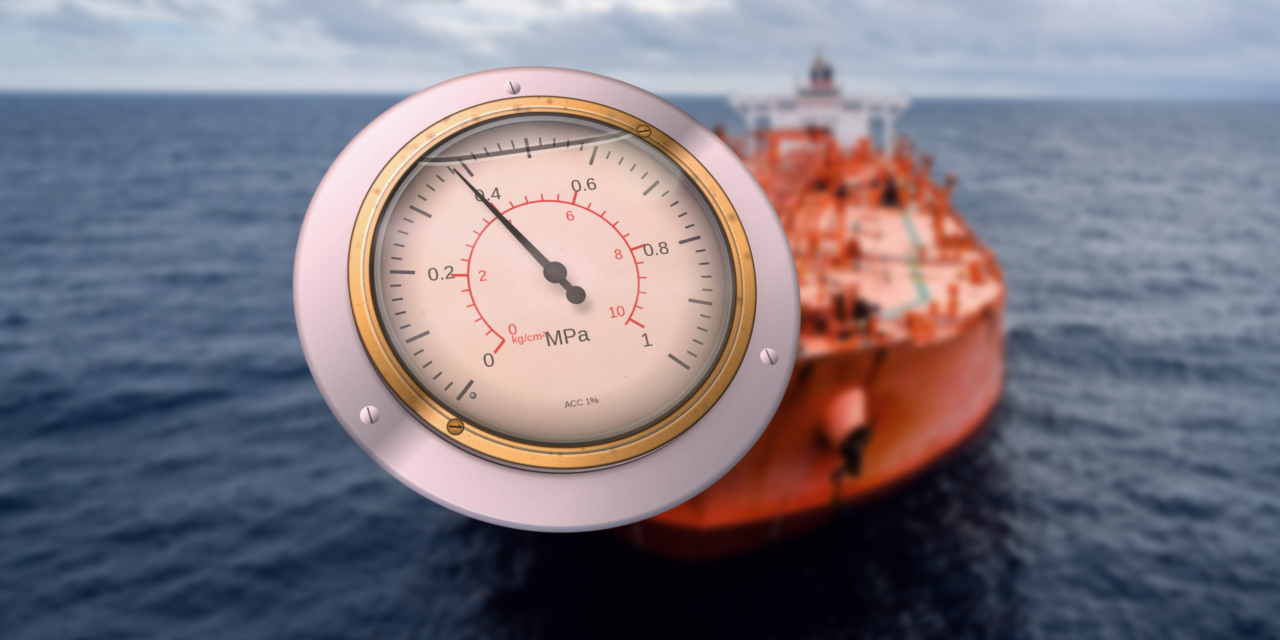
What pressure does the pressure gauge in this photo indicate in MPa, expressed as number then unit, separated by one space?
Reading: 0.38 MPa
